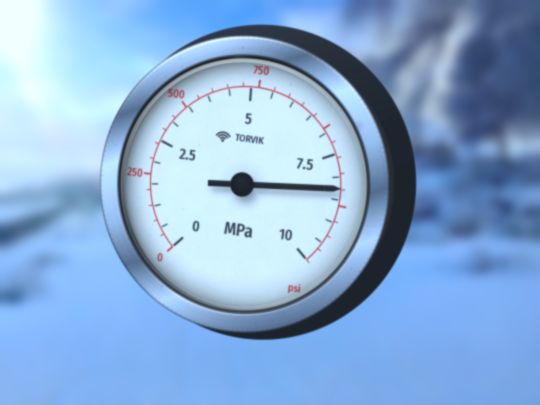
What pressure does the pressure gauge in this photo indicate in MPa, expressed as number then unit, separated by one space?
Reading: 8.25 MPa
